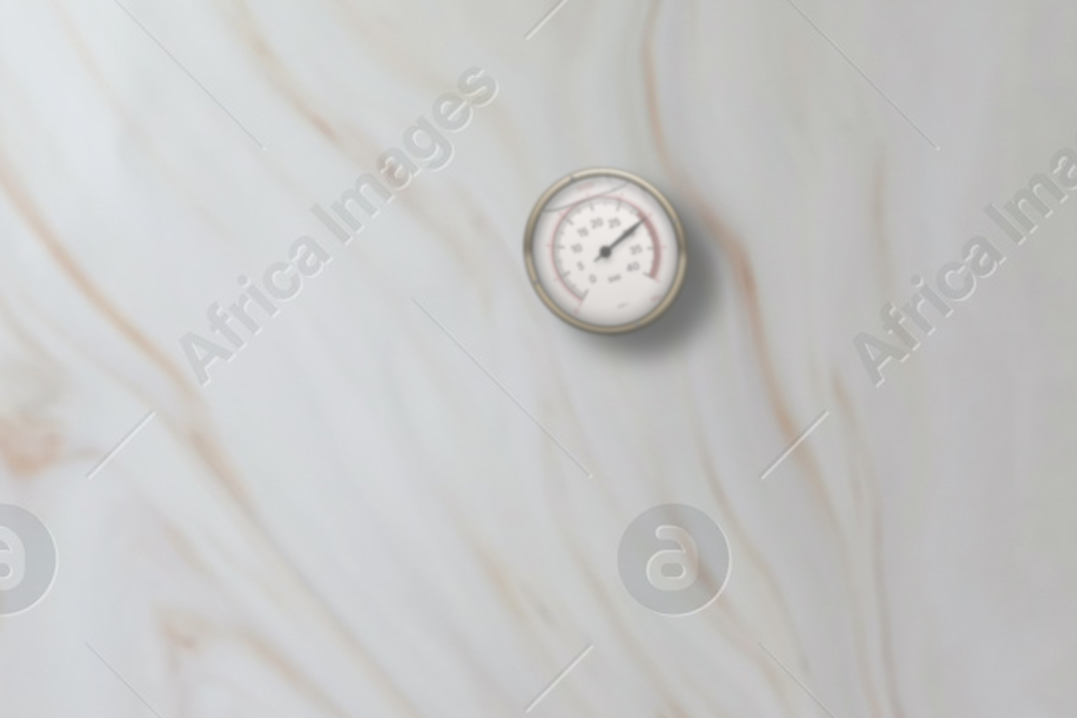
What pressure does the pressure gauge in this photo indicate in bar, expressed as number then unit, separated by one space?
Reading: 30 bar
